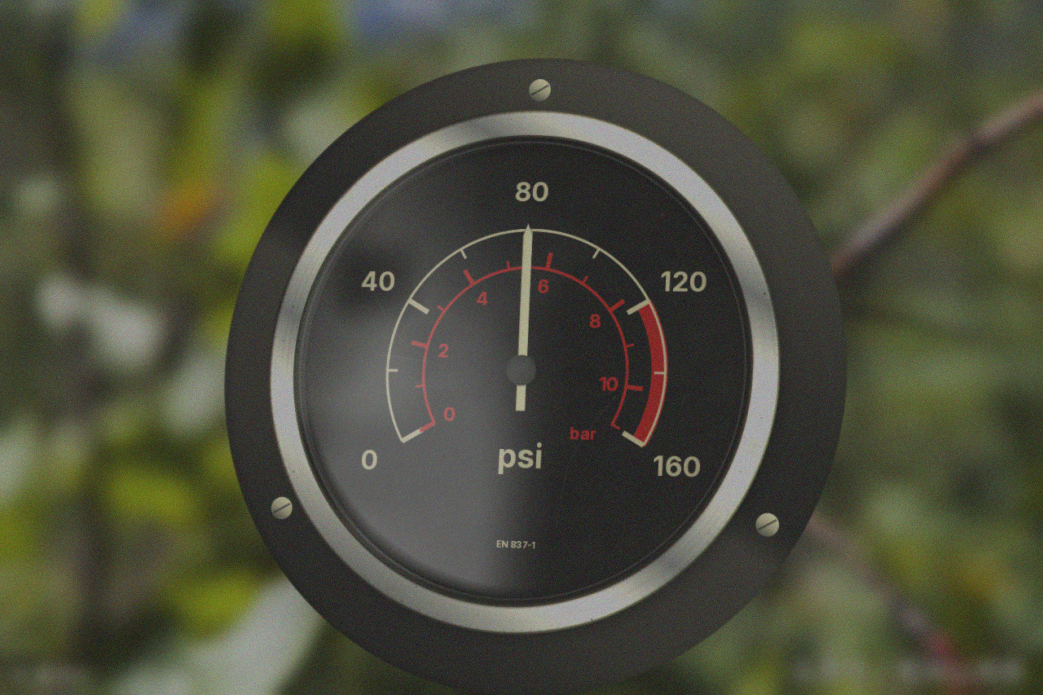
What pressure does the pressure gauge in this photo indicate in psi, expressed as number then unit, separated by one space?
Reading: 80 psi
